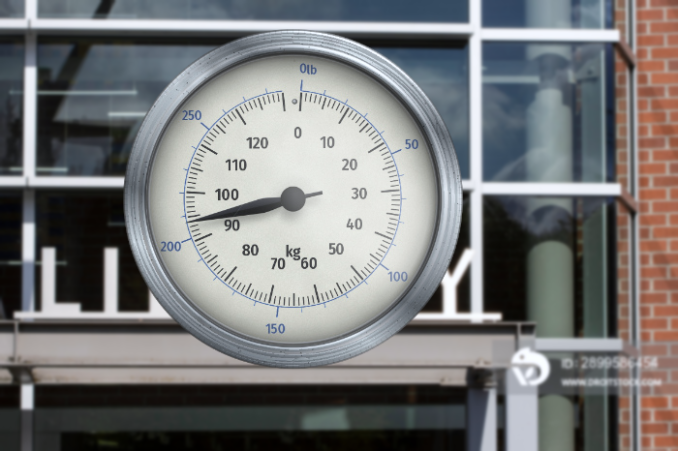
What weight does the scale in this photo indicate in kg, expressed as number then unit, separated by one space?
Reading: 94 kg
